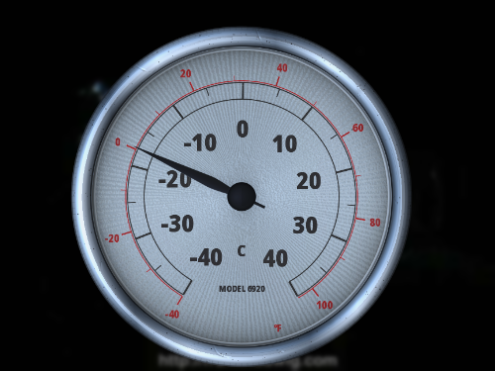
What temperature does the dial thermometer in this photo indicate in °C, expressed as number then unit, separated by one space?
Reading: -17.5 °C
